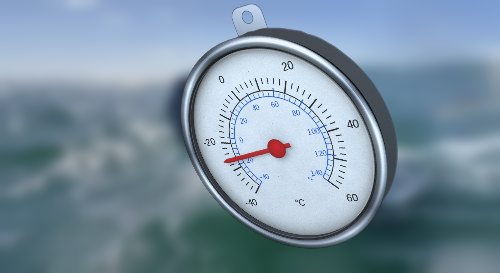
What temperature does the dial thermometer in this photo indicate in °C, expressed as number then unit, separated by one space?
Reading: -26 °C
